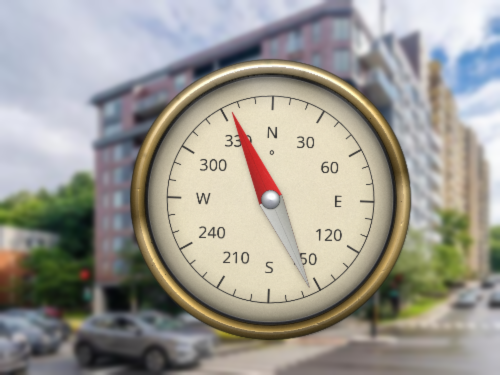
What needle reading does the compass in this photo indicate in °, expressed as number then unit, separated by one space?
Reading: 335 °
